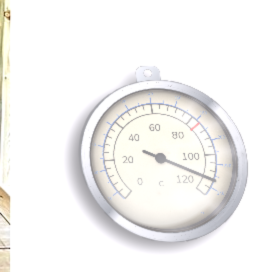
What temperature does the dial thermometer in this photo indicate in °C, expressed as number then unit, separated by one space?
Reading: 112 °C
